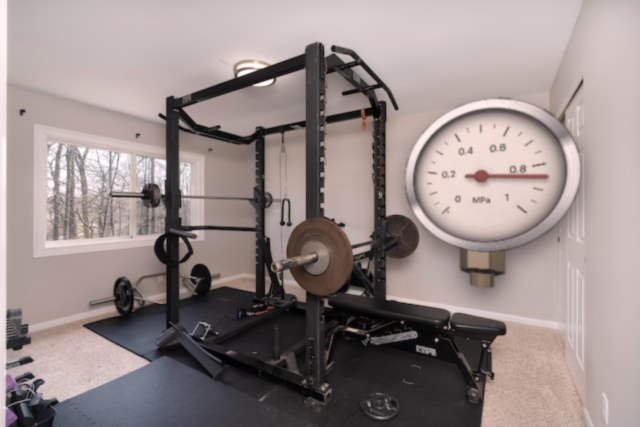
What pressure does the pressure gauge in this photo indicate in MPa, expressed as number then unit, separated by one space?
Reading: 0.85 MPa
